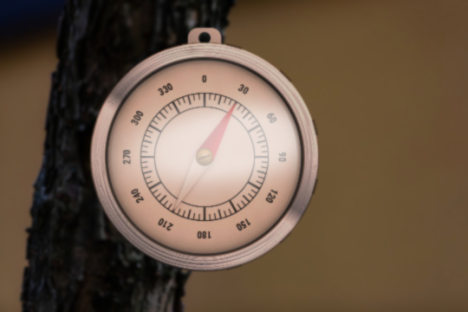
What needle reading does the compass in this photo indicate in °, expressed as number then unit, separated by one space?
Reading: 30 °
